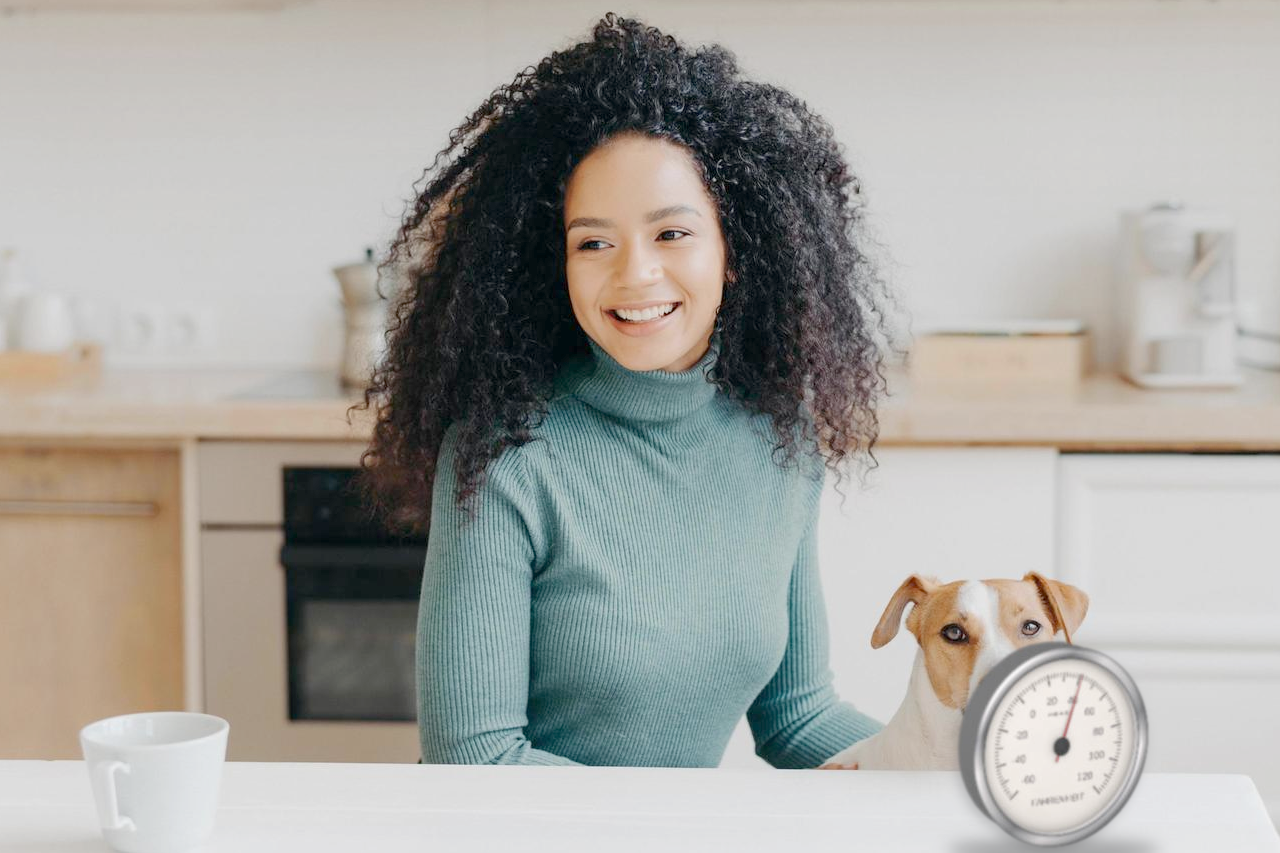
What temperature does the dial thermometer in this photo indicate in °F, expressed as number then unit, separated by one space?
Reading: 40 °F
